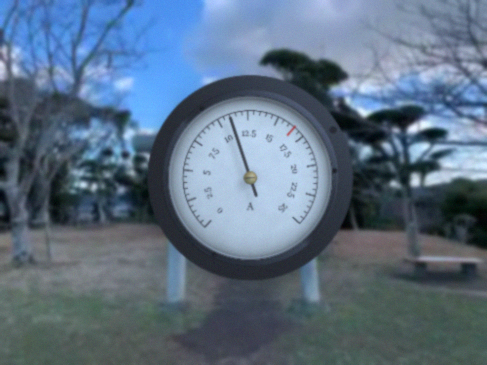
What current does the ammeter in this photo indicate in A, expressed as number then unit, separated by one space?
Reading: 11 A
